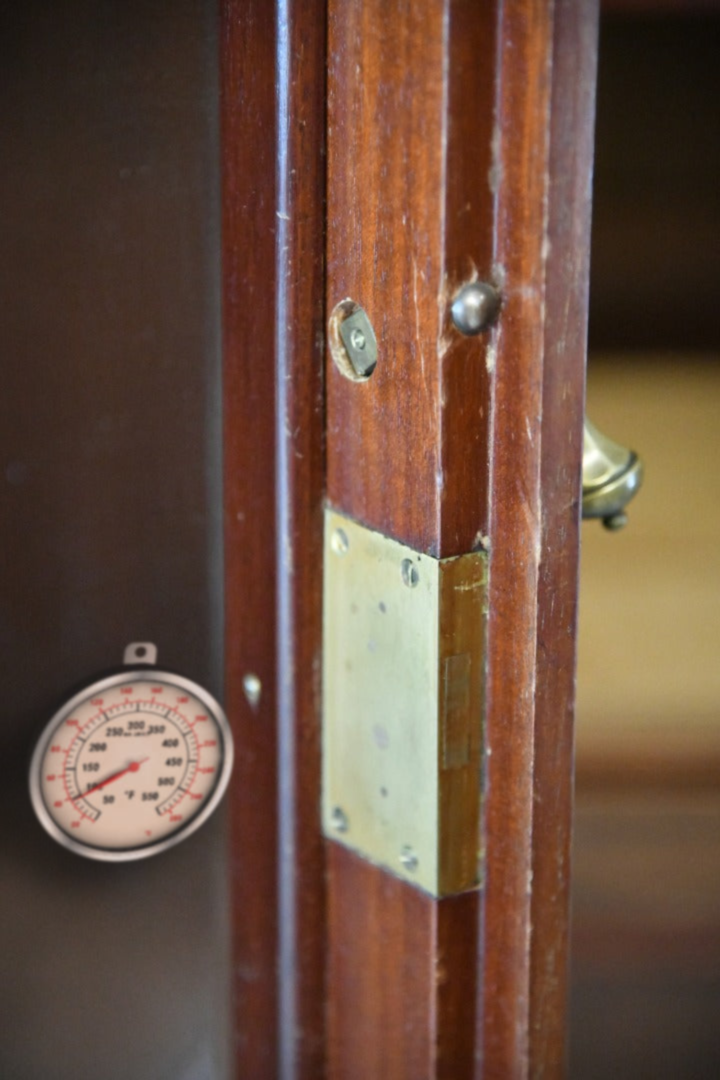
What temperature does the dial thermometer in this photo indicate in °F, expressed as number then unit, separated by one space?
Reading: 100 °F
